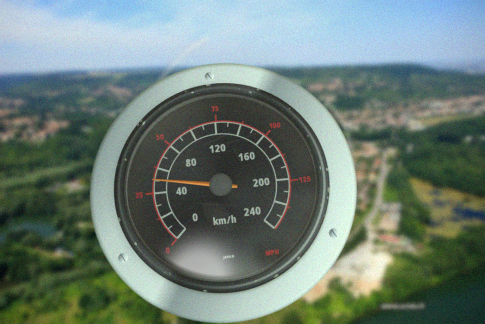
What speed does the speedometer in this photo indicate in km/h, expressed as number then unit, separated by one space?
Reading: 50 km/h
